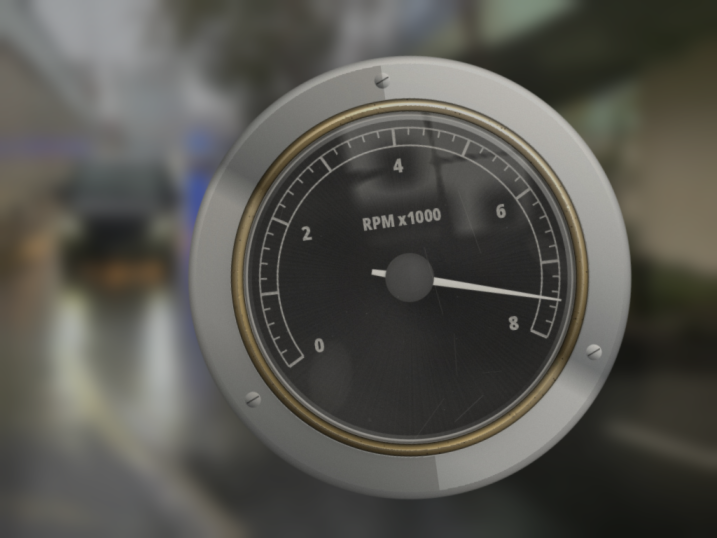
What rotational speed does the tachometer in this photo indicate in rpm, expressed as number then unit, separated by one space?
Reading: 7500 rpm
